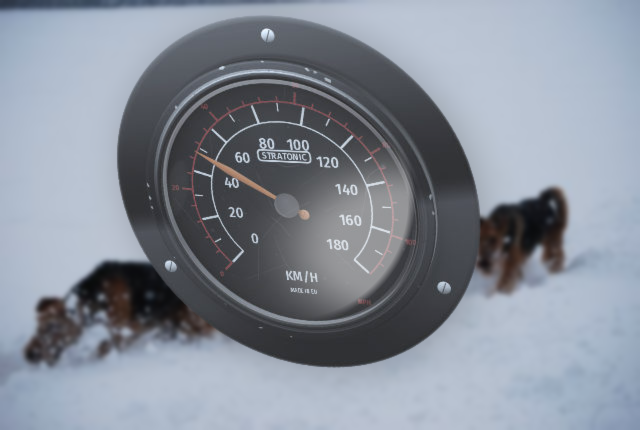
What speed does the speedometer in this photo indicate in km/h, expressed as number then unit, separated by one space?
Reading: 50 km/h
